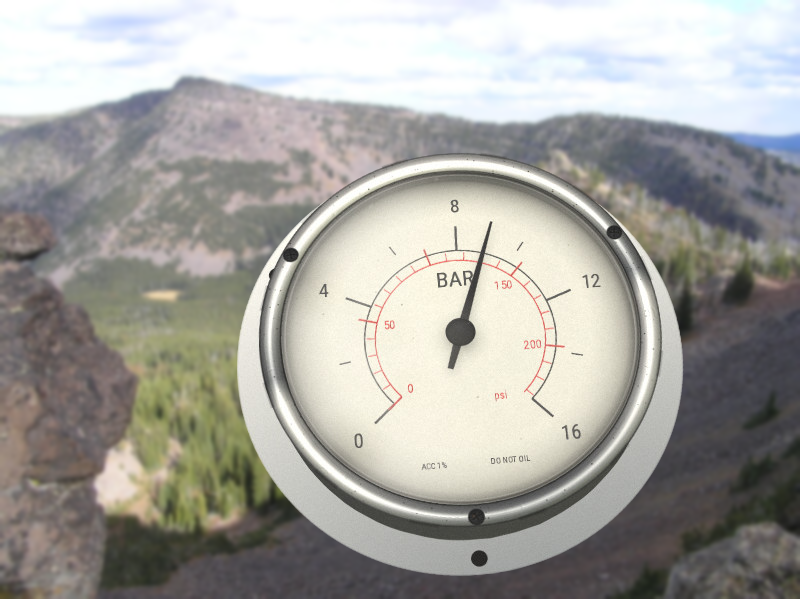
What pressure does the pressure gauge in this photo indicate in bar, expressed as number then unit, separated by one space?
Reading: 9 bar
